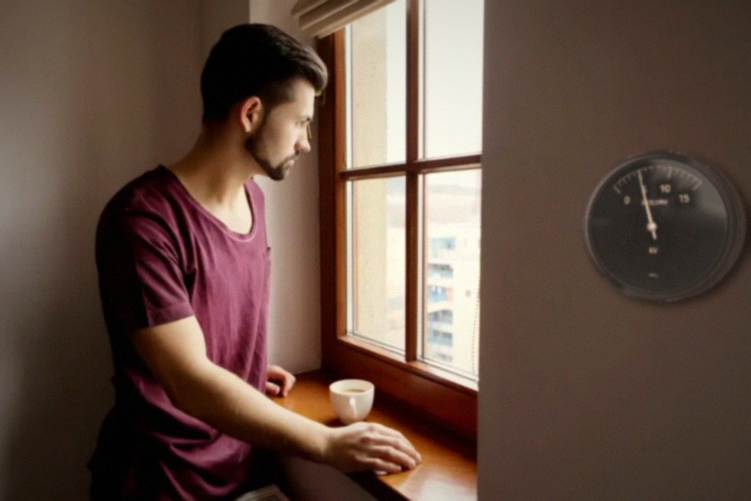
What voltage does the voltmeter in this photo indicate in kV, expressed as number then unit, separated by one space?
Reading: 5 kV
